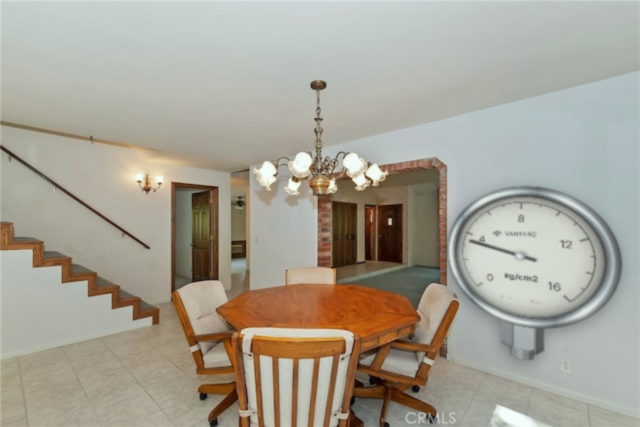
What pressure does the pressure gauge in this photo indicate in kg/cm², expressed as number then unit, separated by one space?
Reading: 3.5 kg/cm²
